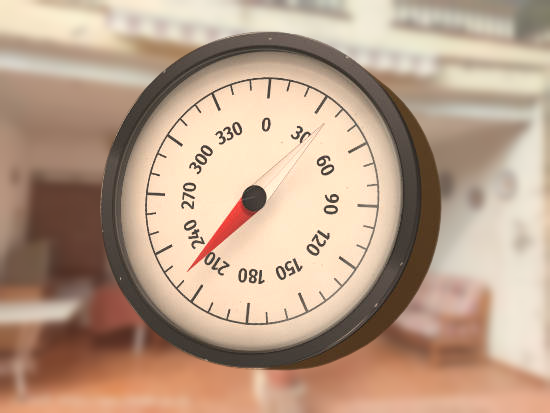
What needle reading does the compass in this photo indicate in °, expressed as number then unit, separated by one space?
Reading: 220 °
